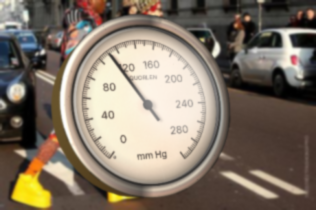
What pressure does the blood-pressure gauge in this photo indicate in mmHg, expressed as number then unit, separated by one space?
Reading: 110 mmHg
